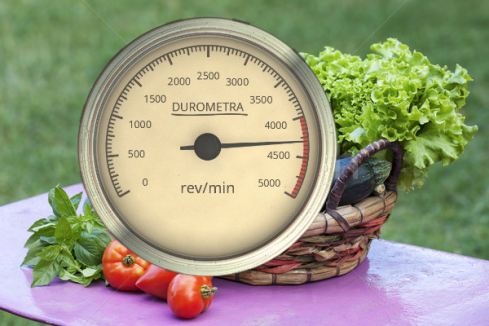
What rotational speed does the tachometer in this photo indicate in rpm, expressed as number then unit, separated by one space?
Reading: 4300 rpm
